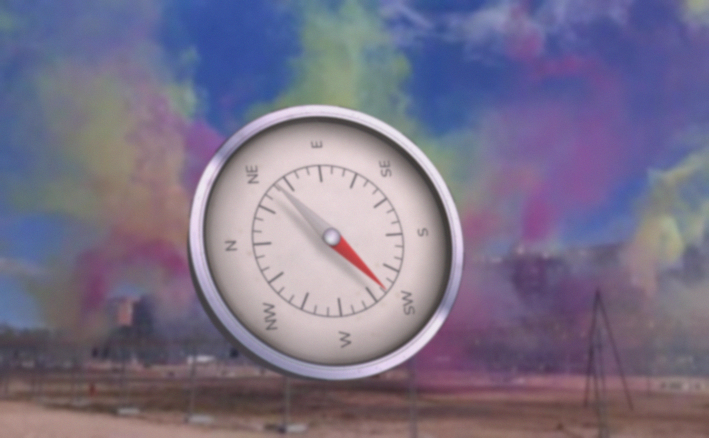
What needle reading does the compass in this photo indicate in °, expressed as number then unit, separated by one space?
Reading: 230 °
